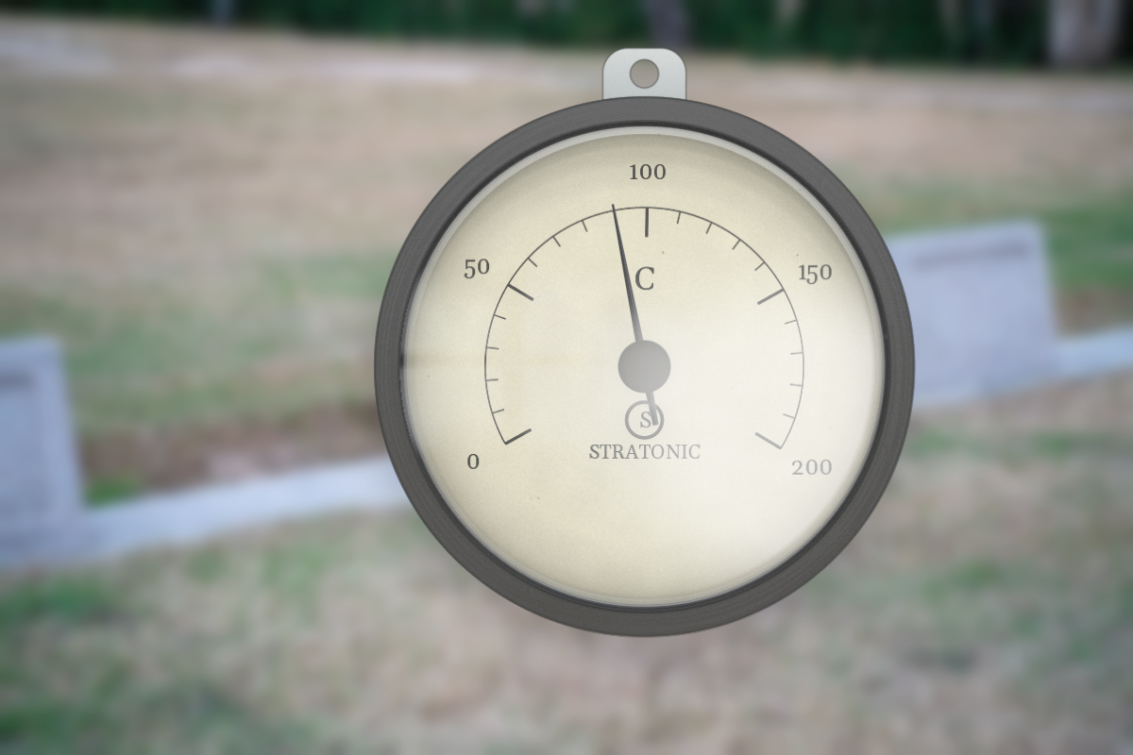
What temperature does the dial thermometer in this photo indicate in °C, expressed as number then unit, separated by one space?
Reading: 90 °C
